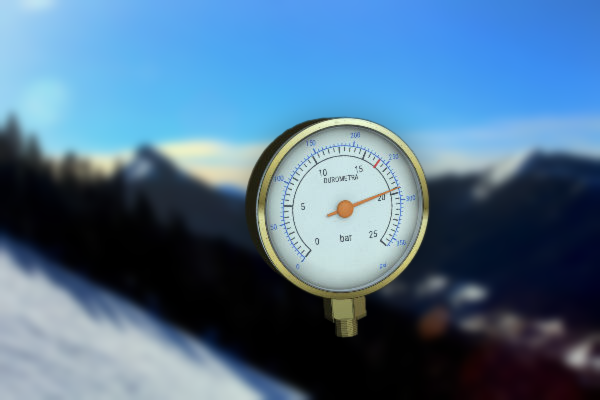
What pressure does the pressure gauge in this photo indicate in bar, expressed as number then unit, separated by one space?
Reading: 19.5 bar
